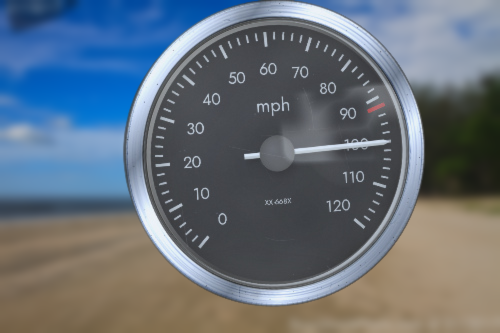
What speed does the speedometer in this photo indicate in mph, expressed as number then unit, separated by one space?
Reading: 100 mph
